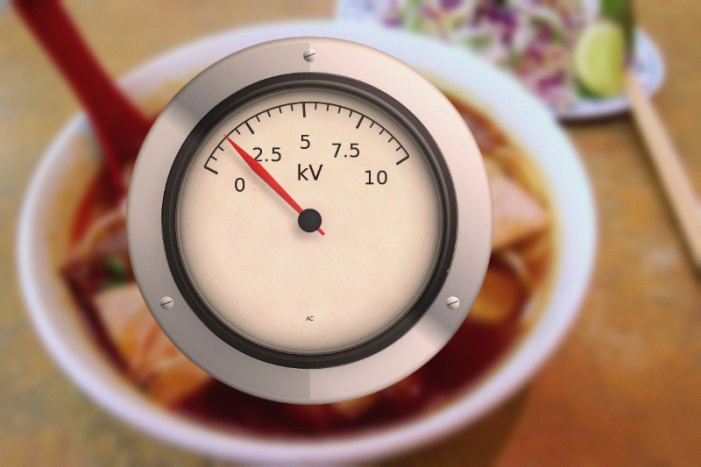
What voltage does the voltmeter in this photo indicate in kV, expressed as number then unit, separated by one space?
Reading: 1.5 kV
